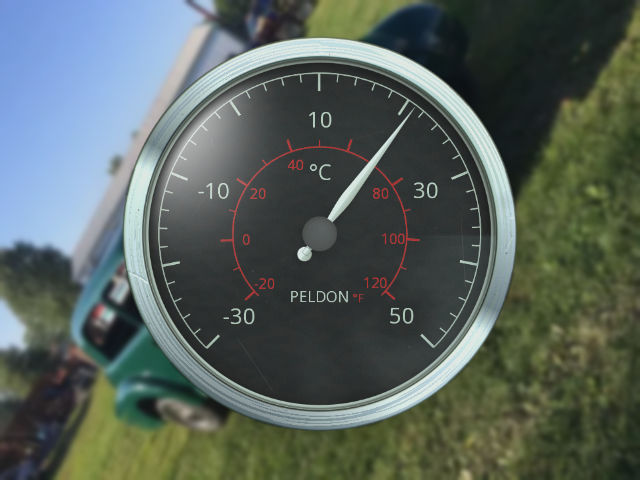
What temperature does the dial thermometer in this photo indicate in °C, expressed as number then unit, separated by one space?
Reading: 21 °C
